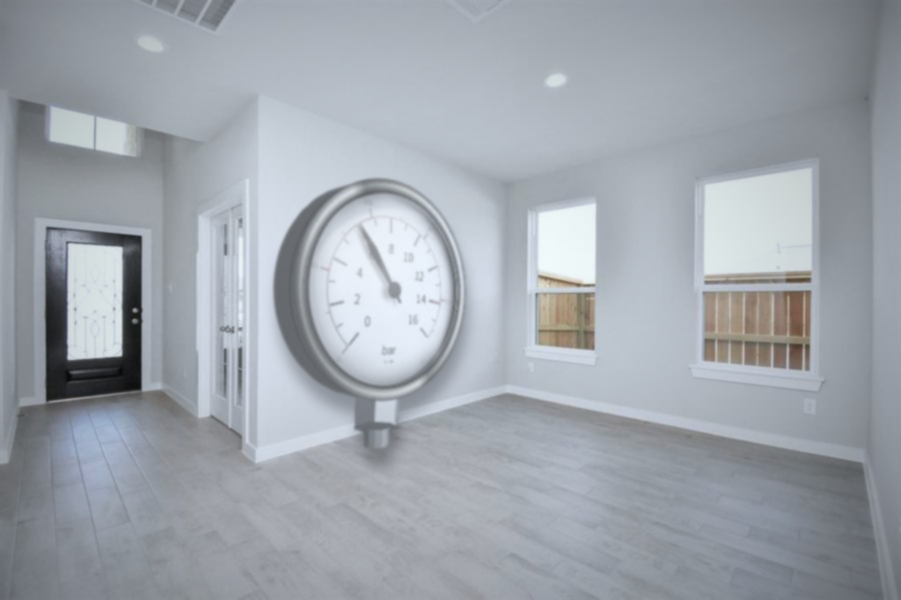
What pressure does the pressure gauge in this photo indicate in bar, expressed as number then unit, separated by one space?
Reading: 6 bar
